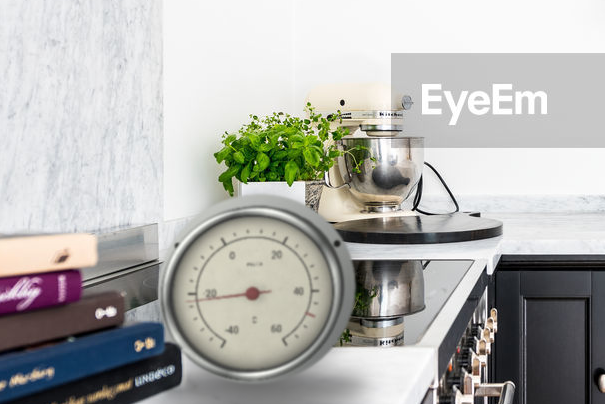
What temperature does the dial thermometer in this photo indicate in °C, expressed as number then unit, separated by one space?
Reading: -22 °C
